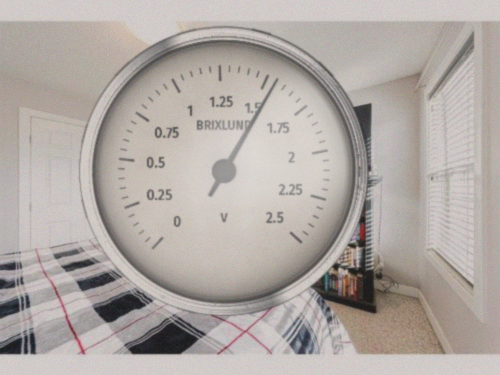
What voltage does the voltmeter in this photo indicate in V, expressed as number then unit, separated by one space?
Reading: 1.55 V
